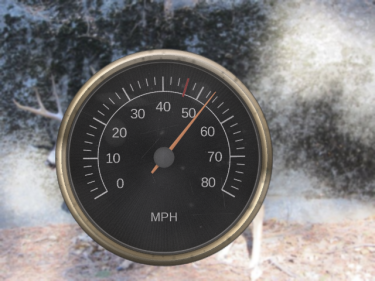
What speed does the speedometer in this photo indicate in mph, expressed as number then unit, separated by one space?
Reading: 53 mph
